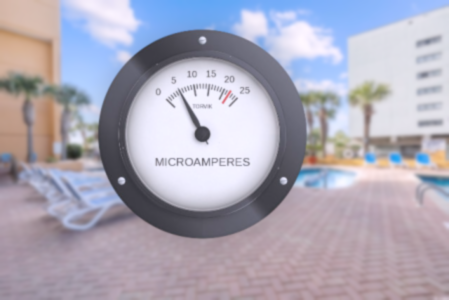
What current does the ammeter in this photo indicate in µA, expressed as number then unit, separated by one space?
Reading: 5 µA
